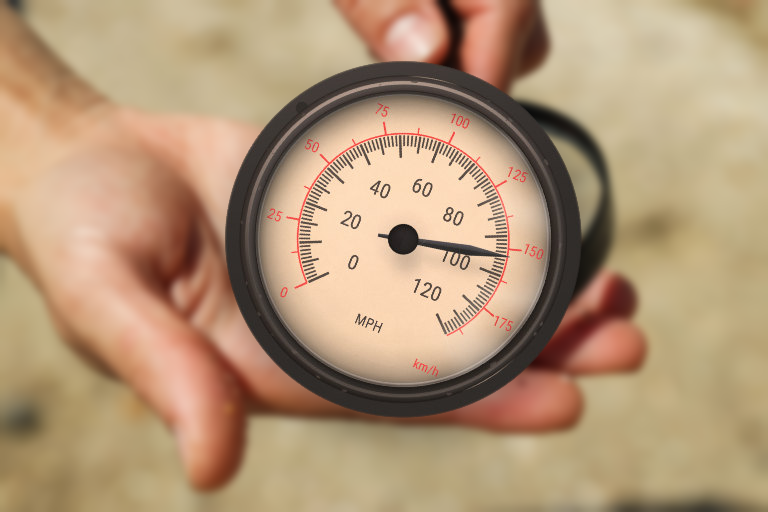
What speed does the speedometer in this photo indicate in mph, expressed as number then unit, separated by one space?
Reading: 95 mph
